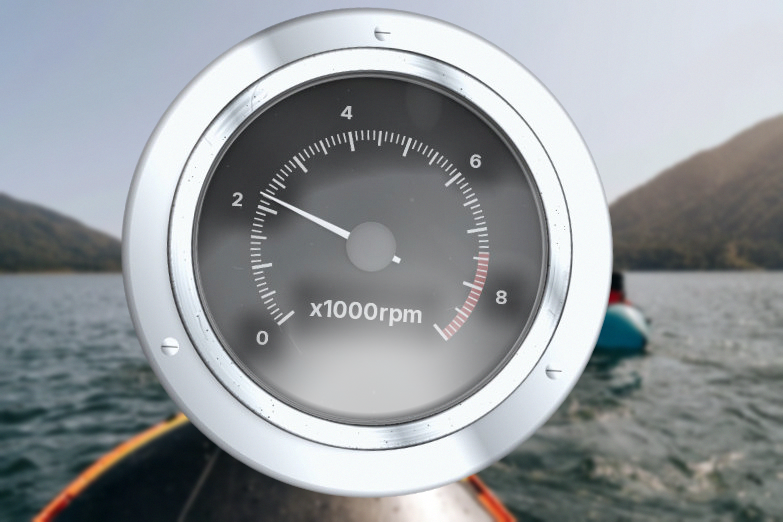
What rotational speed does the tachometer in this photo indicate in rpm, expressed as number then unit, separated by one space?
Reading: 2200 rpm
